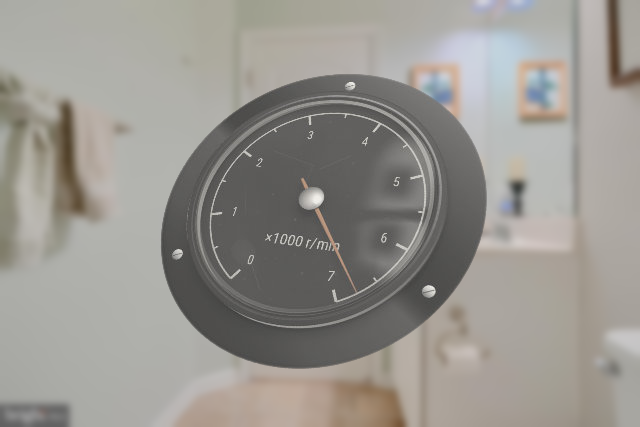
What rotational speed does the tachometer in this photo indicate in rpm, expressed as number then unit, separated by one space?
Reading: 6750 rpm
